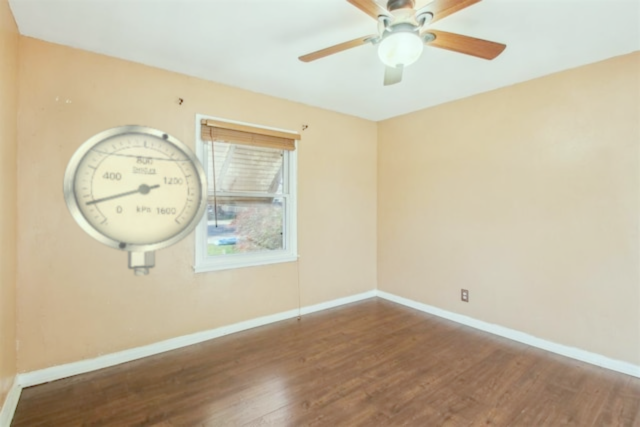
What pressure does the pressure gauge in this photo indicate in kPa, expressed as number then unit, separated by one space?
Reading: 150 kPa
